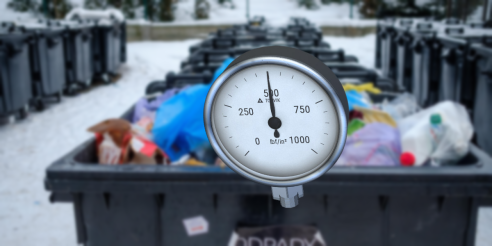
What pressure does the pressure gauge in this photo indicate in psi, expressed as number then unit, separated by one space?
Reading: 500 psi
